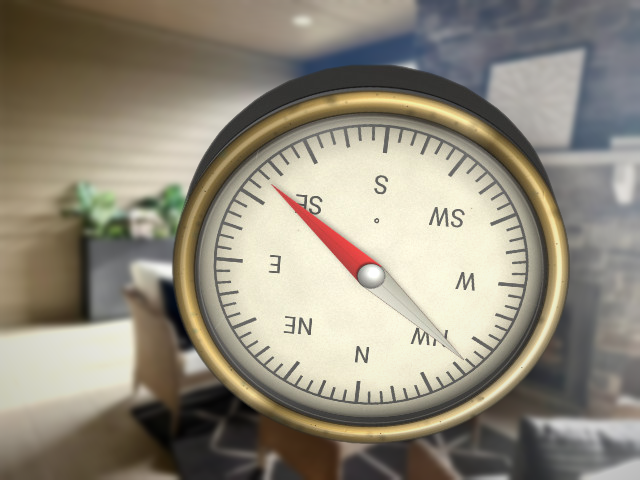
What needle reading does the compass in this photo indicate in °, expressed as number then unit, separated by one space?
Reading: 130 °
